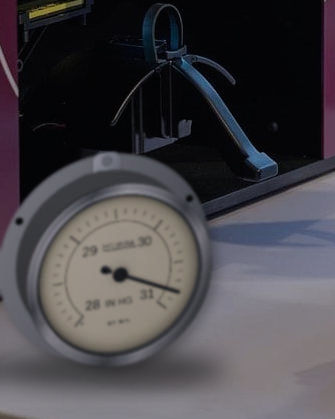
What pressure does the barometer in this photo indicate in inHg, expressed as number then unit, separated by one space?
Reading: 30.8 inHg
